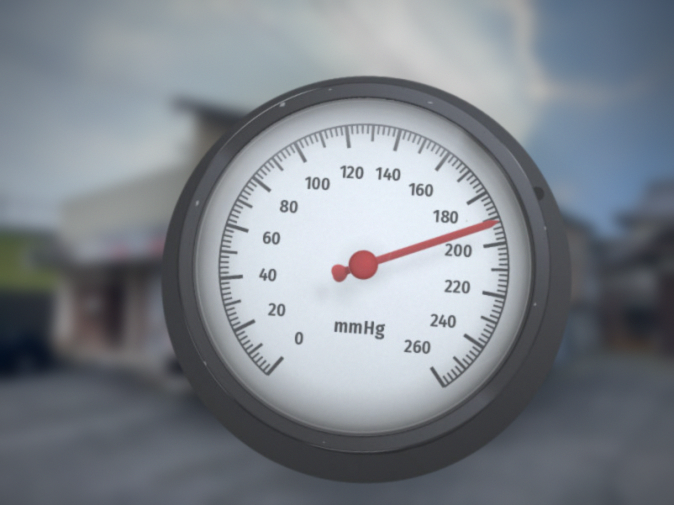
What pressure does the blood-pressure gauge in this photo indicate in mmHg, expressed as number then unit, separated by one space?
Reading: 192 mmHg
